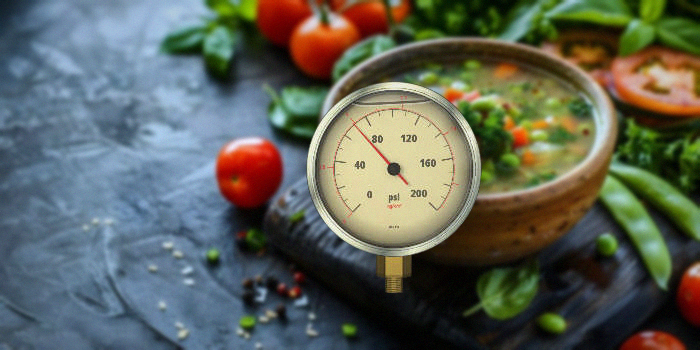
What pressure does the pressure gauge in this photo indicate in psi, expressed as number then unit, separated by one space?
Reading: 70 psi
